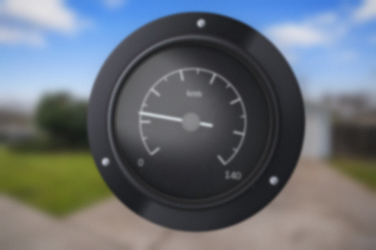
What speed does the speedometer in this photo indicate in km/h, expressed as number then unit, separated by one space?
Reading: 25 km/h
